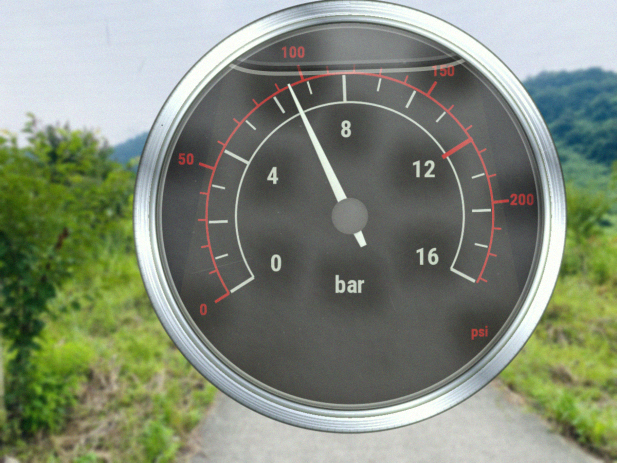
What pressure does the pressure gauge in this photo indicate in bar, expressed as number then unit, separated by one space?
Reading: 6.5 bar
